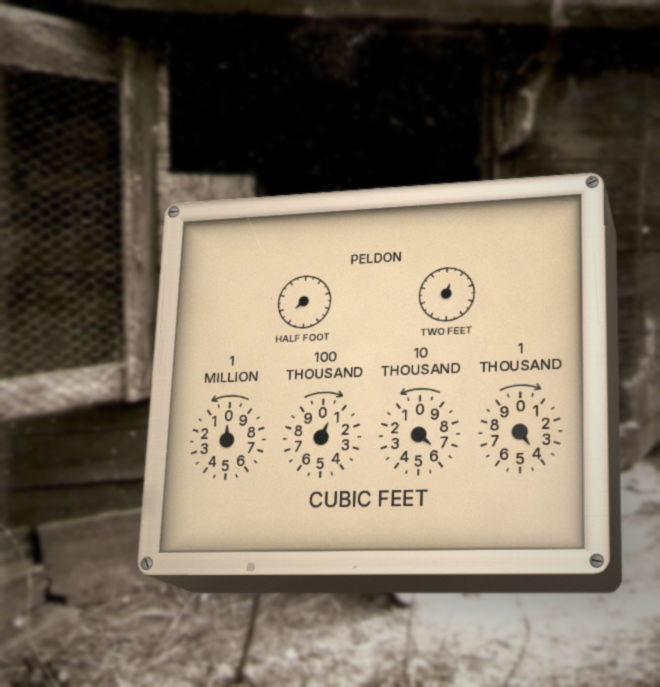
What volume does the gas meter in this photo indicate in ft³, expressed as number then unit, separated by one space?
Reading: 6400 ft³
